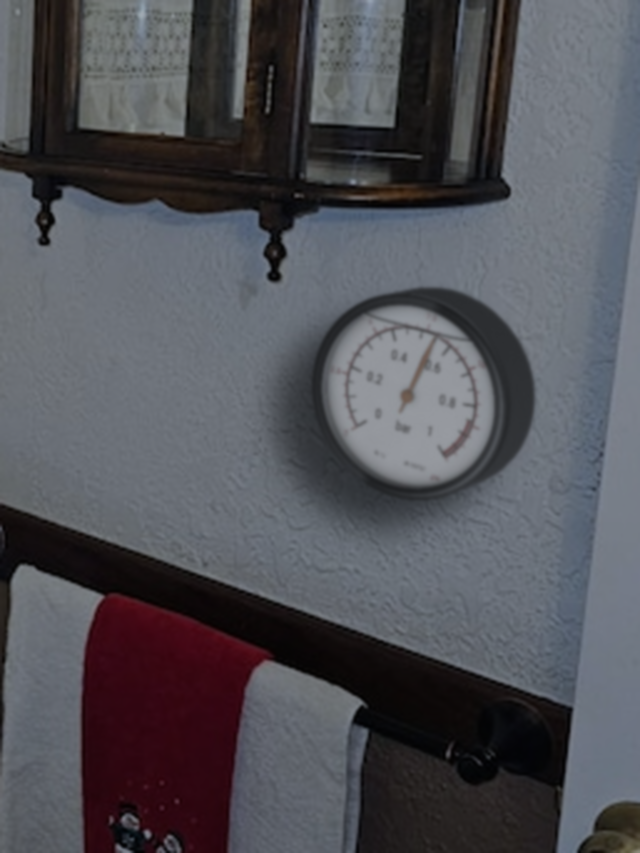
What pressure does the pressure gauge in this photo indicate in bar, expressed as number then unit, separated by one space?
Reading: 0.55 bar
